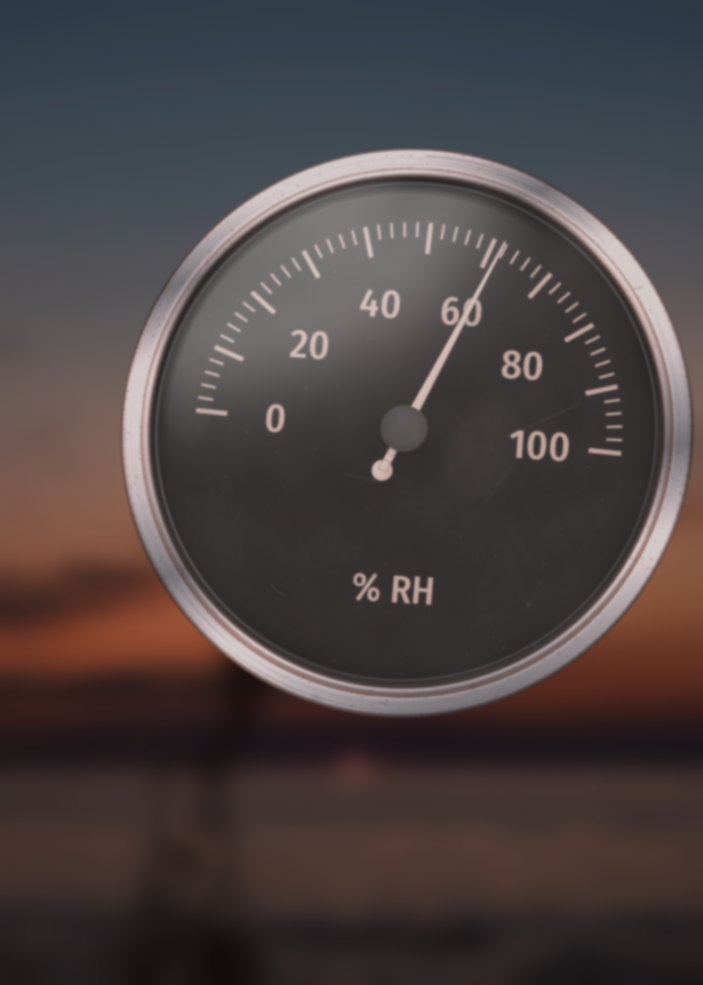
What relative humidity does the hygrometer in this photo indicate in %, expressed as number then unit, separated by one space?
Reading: 62 %
